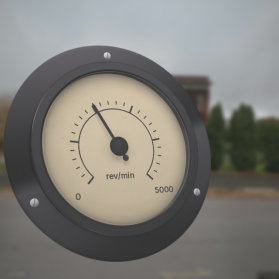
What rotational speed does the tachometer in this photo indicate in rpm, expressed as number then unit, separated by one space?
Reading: 2000 rpm
